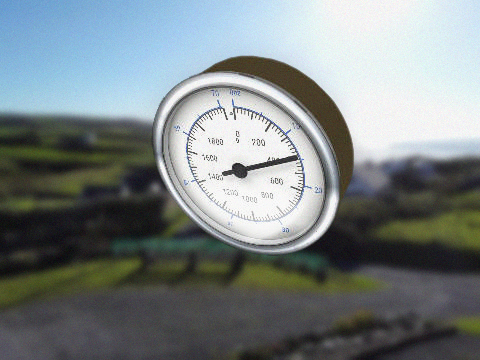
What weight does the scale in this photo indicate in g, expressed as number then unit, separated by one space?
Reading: 400 g
